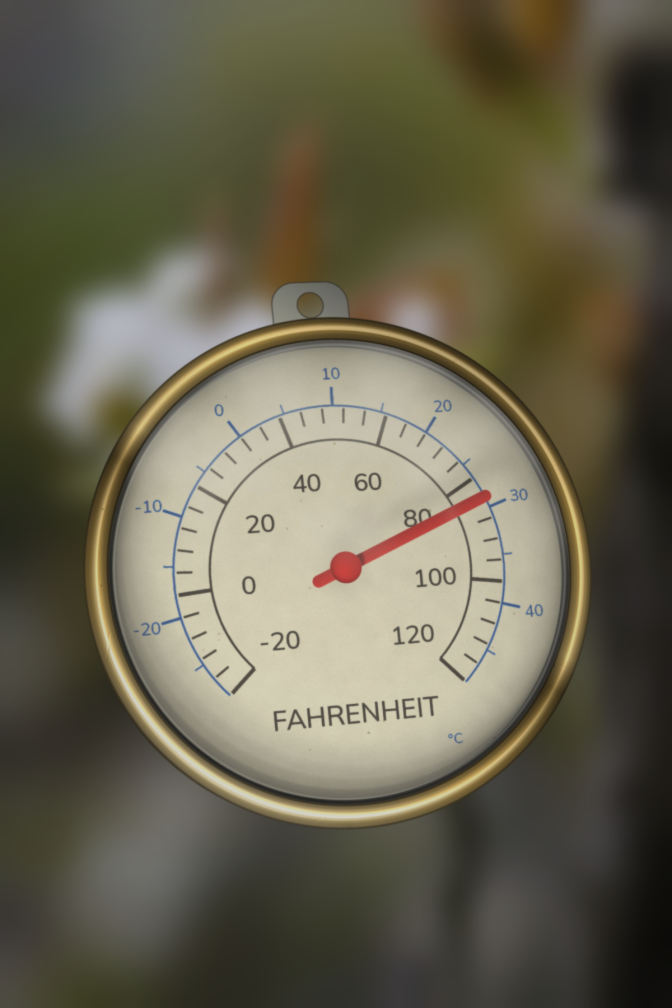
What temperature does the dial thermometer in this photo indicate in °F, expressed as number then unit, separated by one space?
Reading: 84 °F
